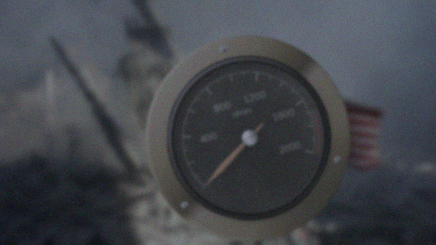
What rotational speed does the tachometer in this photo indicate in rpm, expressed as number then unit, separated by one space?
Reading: 0 rpm
